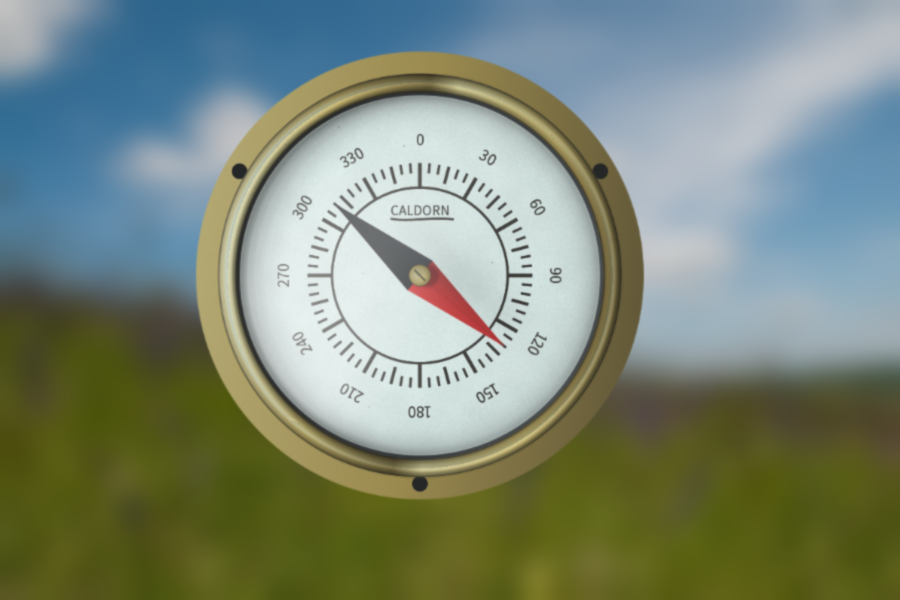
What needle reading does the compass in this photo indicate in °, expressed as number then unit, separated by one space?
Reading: 130 °
